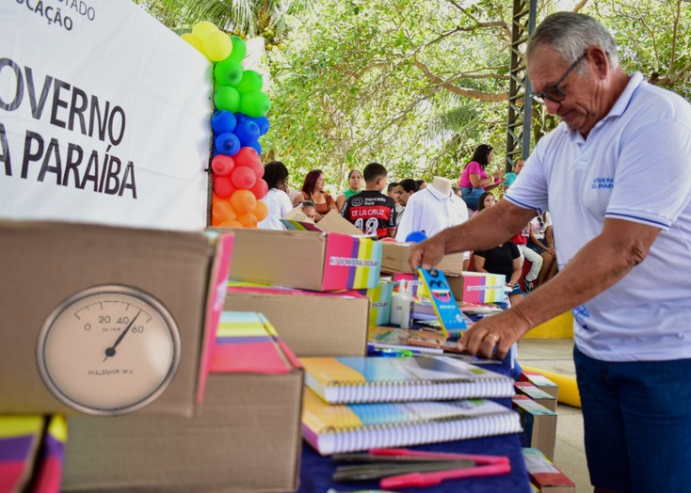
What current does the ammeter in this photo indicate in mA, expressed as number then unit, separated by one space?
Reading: 50 mA
